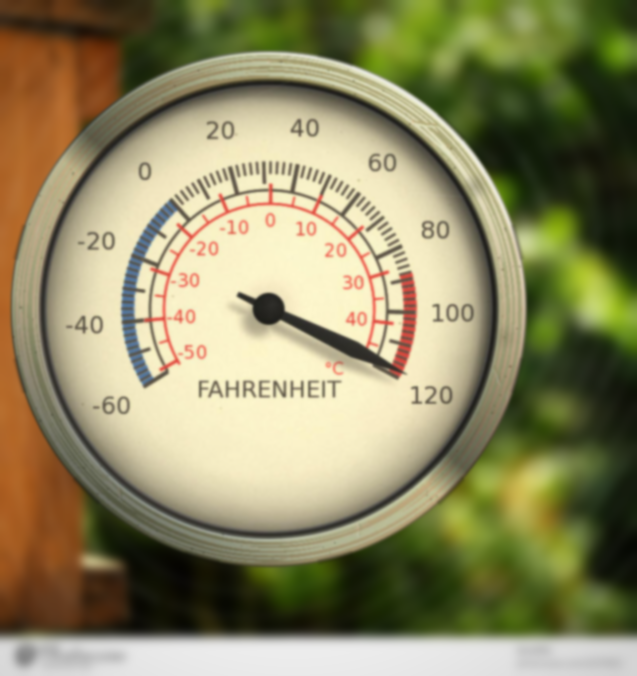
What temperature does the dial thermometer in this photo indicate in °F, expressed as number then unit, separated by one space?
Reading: 118 °F
